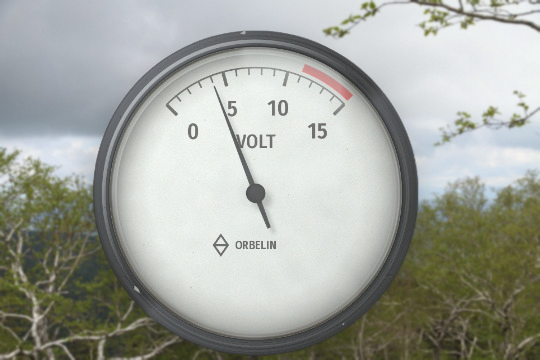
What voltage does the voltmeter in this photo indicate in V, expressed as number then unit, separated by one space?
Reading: 4 V
